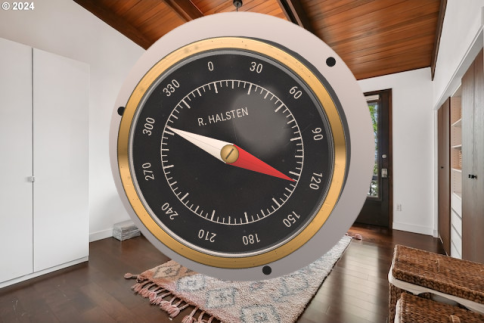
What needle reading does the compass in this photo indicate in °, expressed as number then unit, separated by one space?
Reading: 125 °
